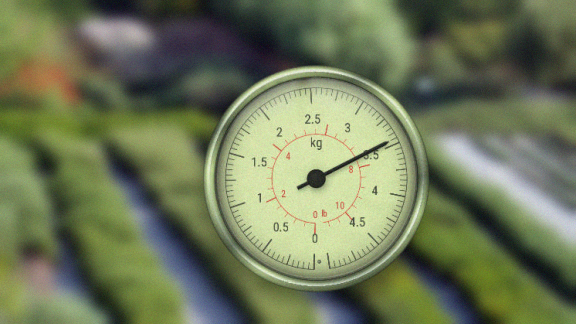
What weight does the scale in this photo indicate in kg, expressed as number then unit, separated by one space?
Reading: 3.45 kg
